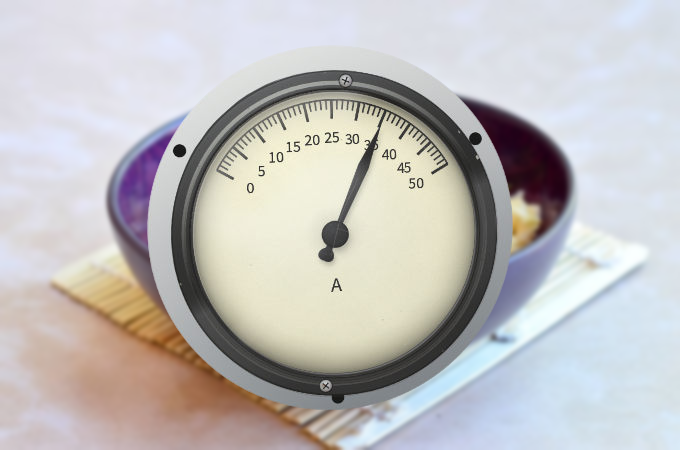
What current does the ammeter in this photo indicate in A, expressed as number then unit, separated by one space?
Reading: 35 A
